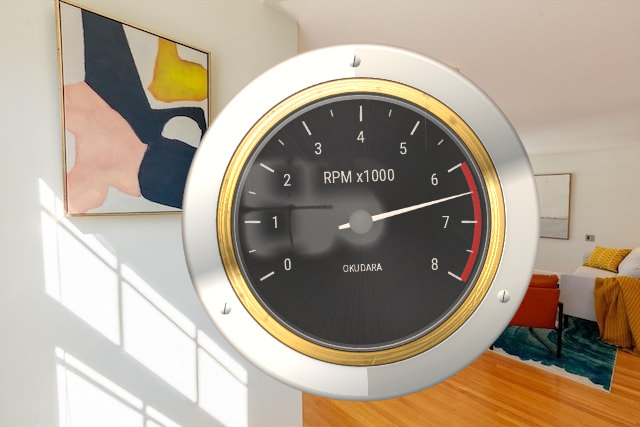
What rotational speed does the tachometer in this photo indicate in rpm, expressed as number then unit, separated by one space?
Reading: 6500 rpm
